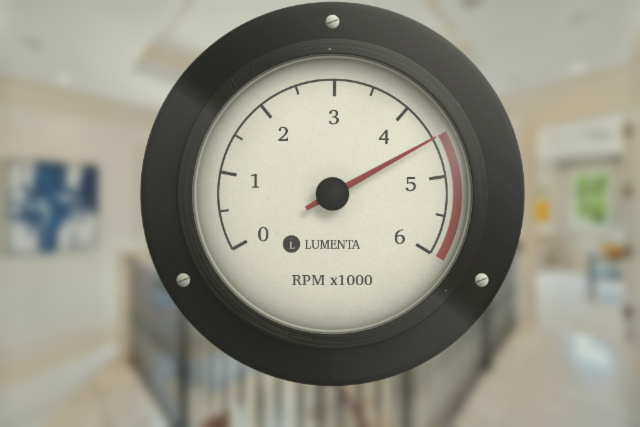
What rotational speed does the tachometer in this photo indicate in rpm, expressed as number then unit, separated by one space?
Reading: 4500 rpm
